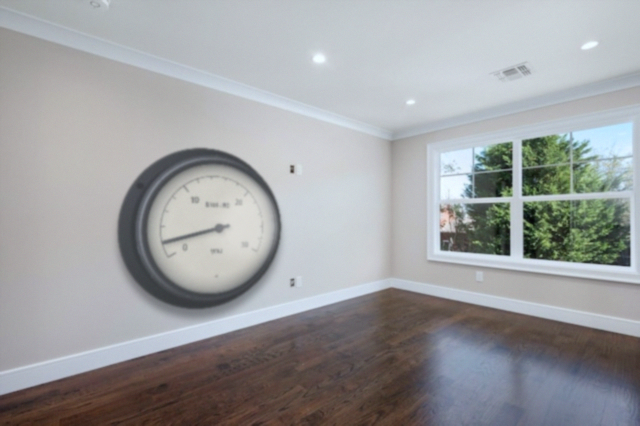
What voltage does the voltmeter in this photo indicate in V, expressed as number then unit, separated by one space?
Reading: 2 V
